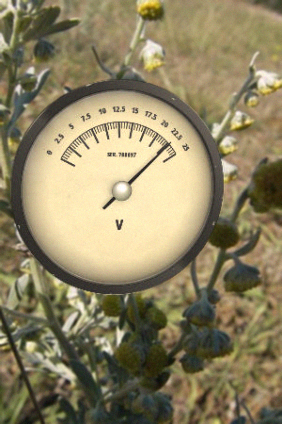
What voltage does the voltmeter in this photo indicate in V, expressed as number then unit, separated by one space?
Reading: 22.5 V
